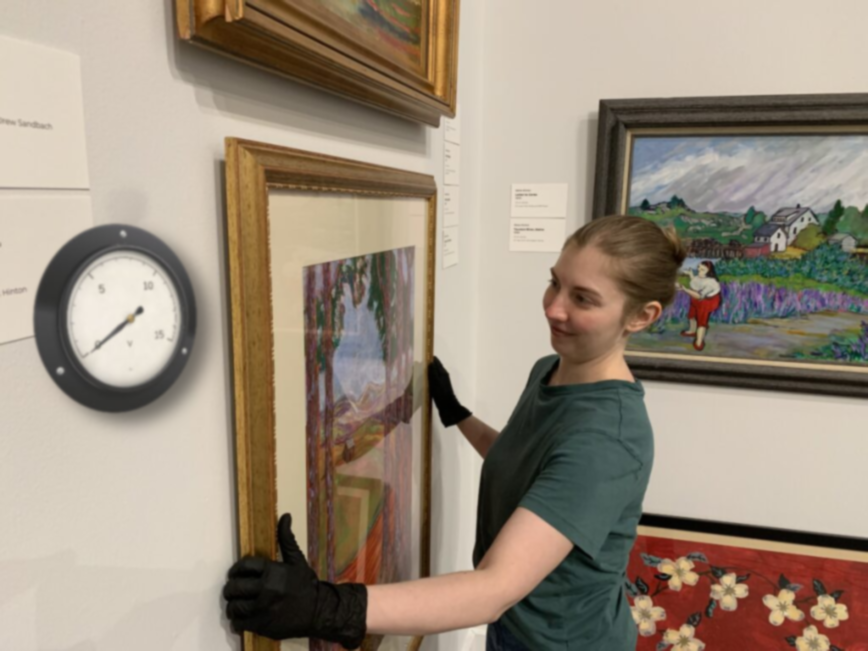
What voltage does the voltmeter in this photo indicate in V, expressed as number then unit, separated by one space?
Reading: 0 V
